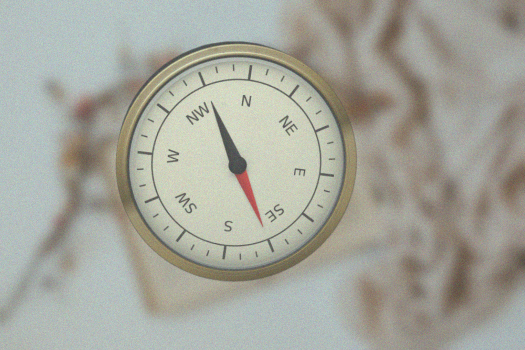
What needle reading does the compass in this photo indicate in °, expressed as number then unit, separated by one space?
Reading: 150 °
